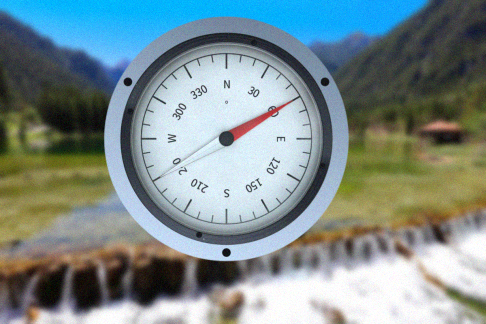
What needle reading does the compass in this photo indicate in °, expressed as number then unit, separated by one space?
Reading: 60 °
